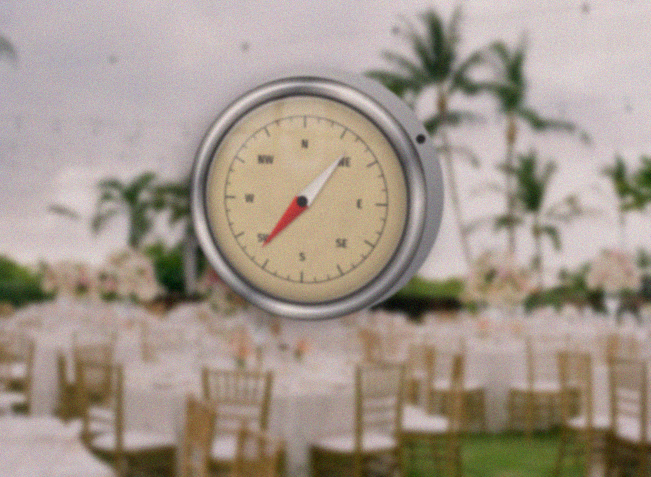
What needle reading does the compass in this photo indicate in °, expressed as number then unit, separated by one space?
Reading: 220 °
